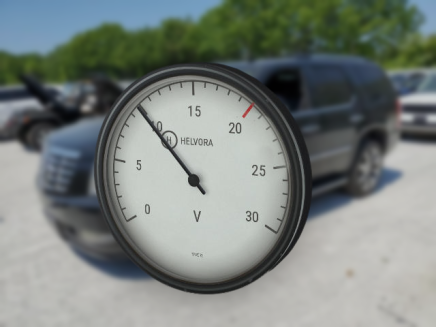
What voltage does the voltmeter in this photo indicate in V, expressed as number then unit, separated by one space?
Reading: 10 V
